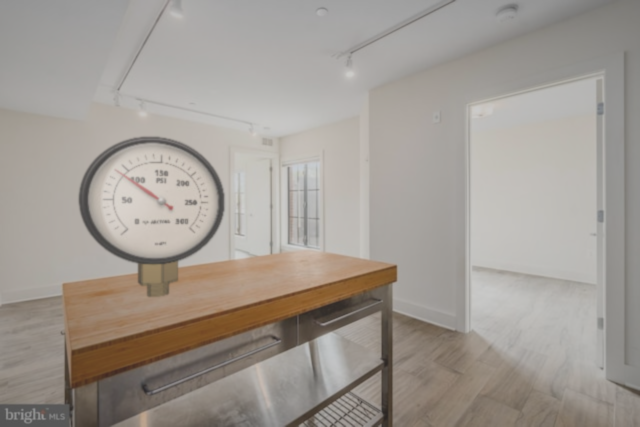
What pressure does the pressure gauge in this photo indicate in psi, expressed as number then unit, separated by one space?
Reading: 90 psi
